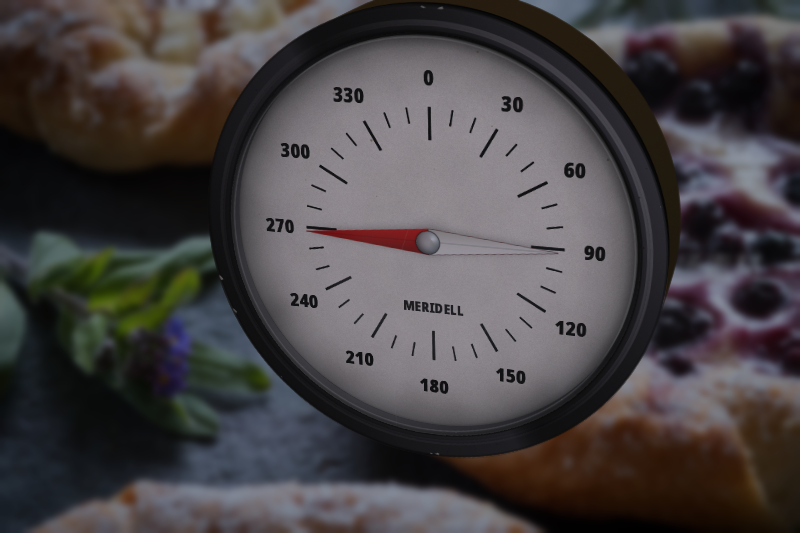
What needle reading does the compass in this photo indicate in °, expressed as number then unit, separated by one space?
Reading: 270 °
